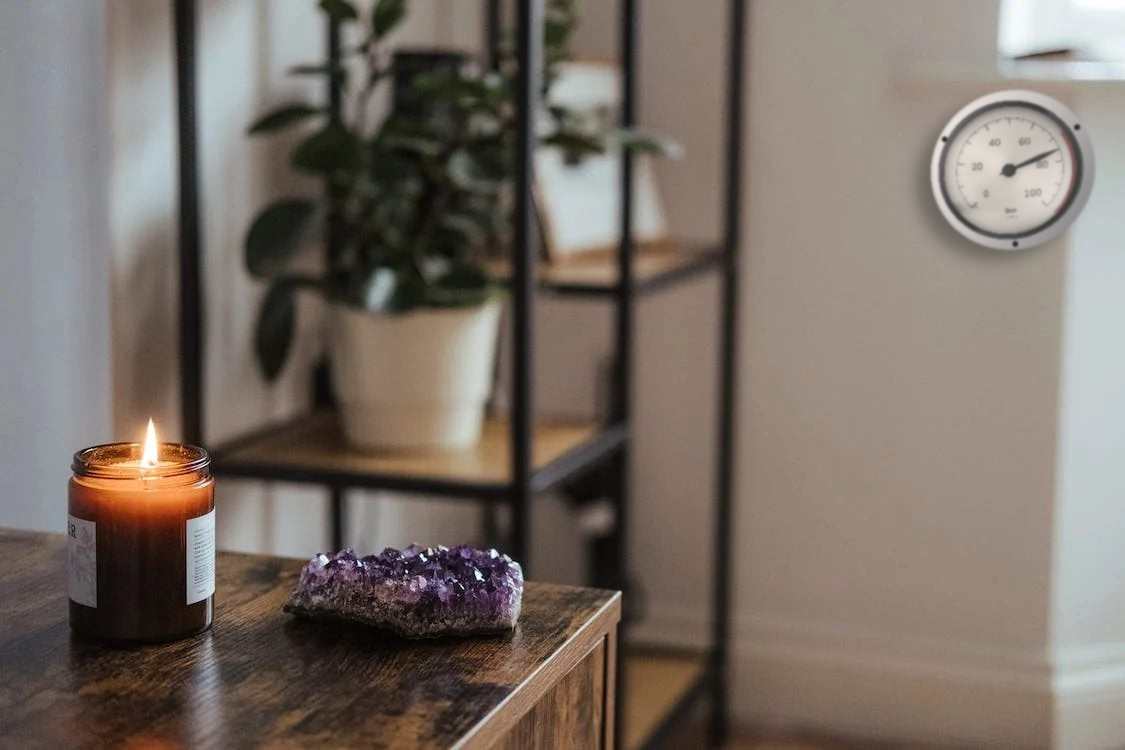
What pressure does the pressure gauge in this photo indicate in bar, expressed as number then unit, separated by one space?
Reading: 75 bar
